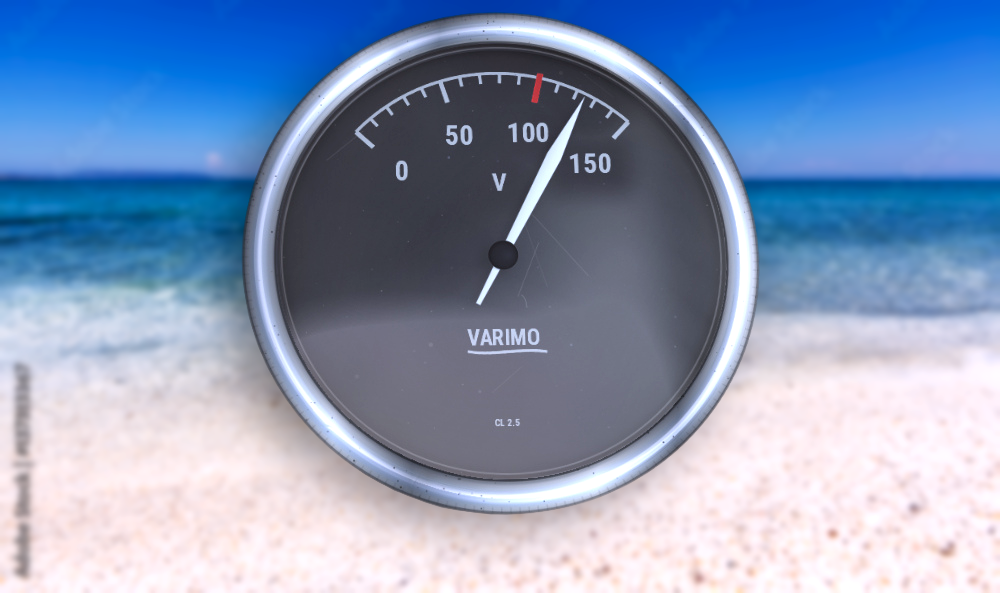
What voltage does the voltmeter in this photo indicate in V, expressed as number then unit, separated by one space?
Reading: 125 V
